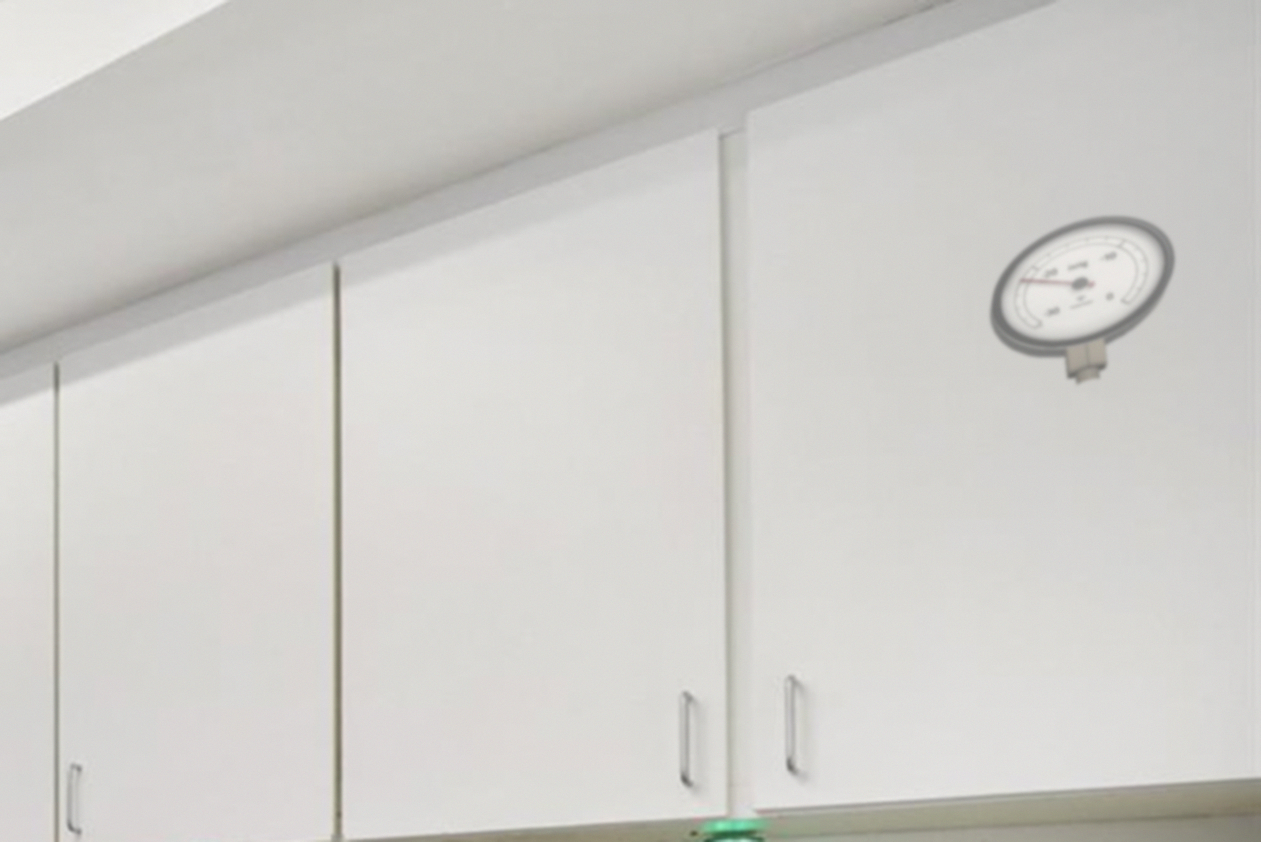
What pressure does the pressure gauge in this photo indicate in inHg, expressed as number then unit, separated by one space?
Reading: -22 inHg
